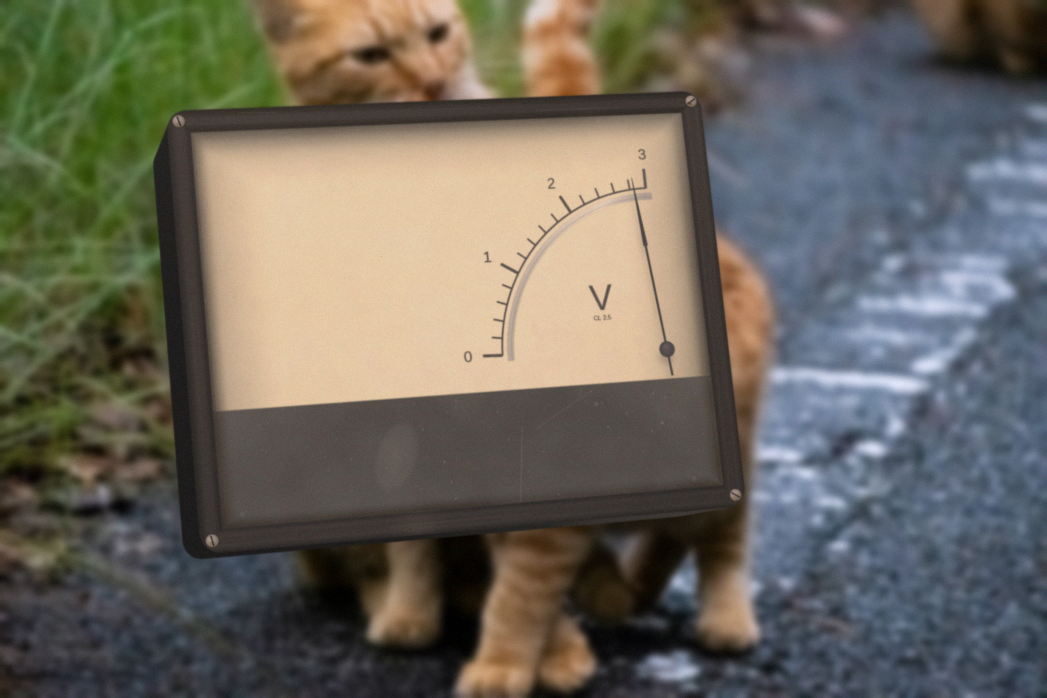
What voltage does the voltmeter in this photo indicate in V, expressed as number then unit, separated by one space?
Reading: 2.8 V
